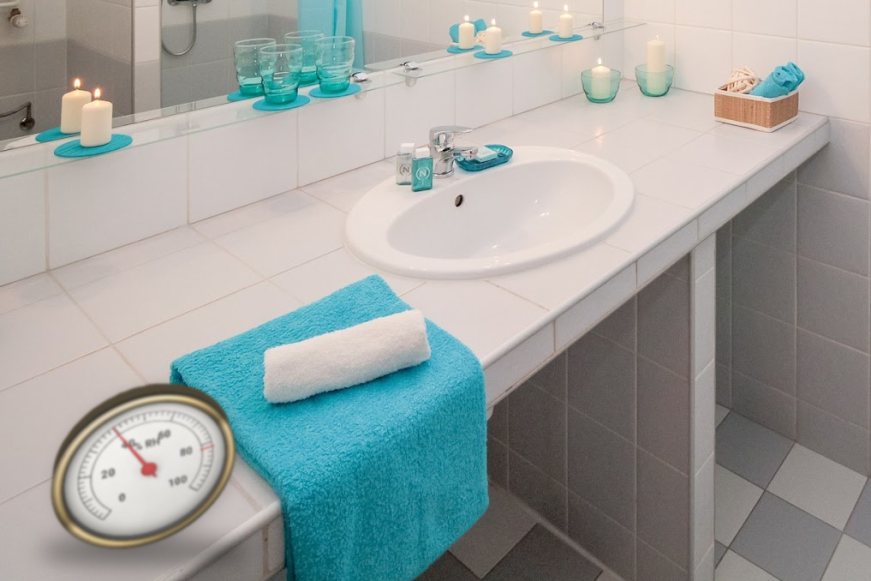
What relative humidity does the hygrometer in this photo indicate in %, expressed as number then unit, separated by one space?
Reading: 40 %
